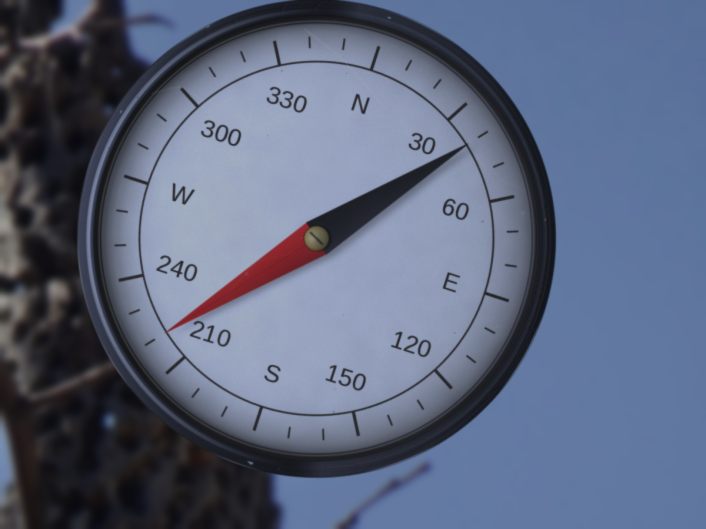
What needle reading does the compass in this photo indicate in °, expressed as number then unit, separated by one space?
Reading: 220 °
